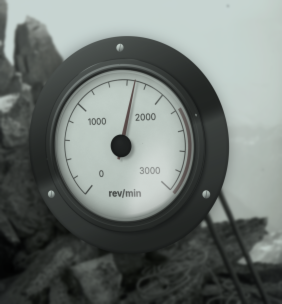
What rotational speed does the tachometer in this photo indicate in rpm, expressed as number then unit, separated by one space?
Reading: 1700 rpm
